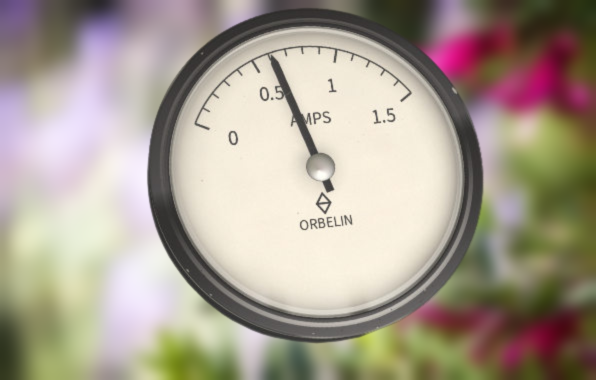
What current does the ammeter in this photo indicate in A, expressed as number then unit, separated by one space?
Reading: 0.6 A
